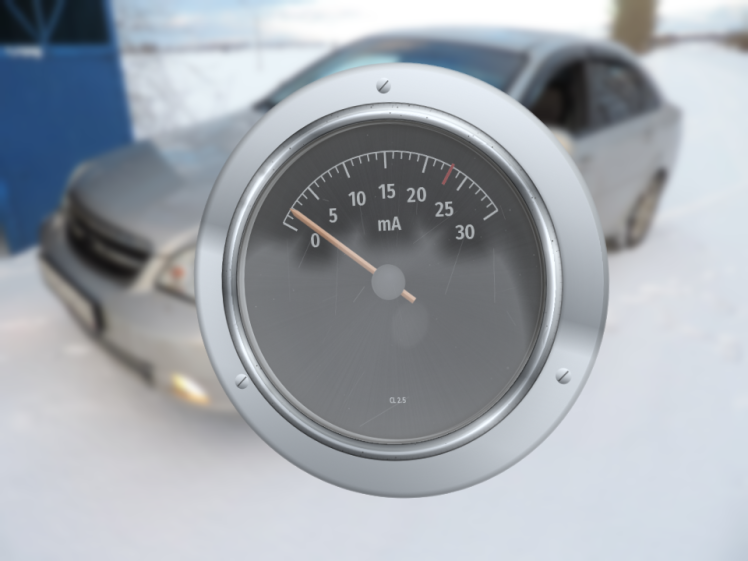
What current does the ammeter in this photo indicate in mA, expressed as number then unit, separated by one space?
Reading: 2 mA
